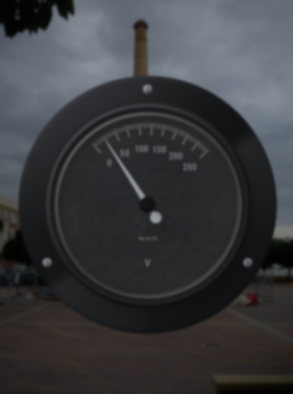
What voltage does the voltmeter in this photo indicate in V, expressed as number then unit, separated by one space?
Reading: 25 V
